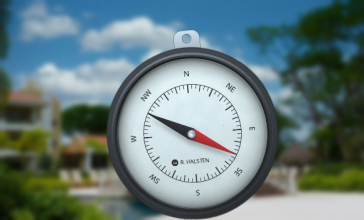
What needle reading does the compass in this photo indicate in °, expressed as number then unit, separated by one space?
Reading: 120 °
